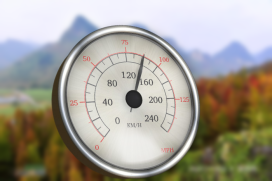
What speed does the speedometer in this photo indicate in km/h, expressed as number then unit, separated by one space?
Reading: 140 km/h
